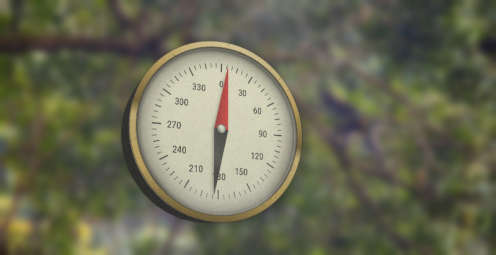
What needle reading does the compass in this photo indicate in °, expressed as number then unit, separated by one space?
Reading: 5 °
